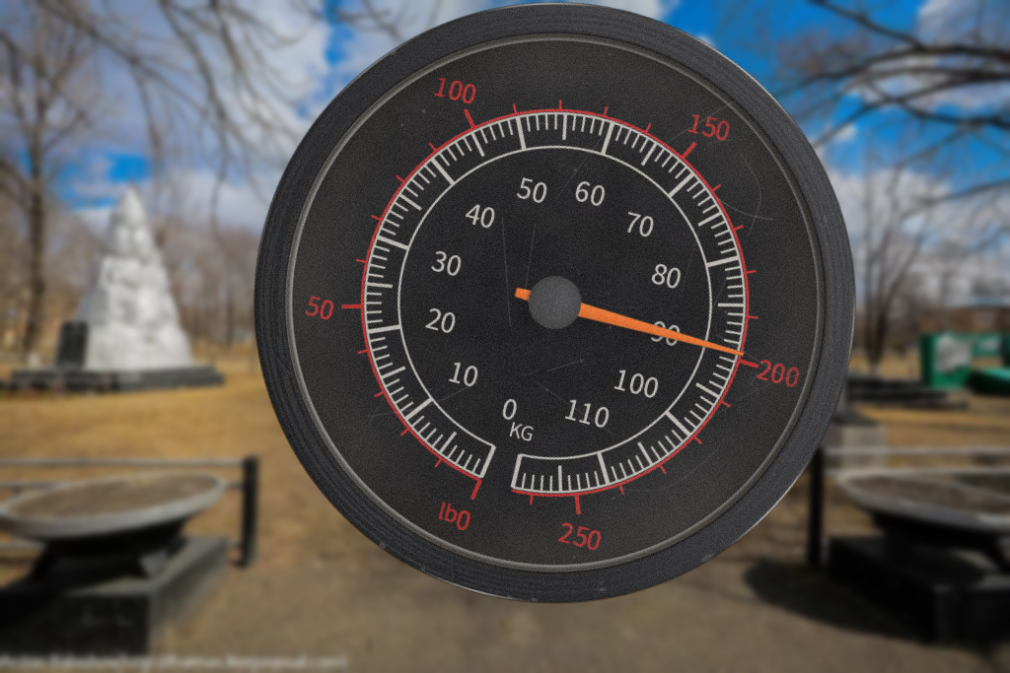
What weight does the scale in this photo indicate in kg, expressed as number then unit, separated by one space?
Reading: 90 kg
